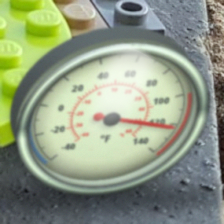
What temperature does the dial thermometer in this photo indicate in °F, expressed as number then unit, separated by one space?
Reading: 120 °F
